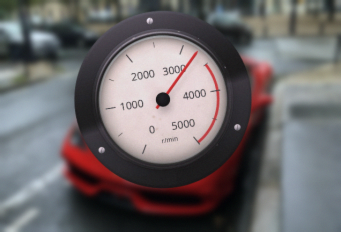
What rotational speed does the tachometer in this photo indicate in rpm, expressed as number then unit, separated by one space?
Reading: 3250 rpm
